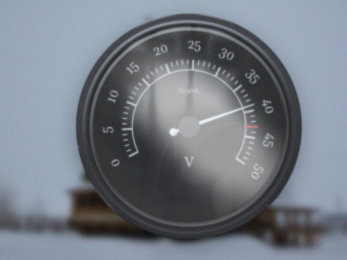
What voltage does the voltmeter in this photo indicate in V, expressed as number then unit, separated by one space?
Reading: 39 V
